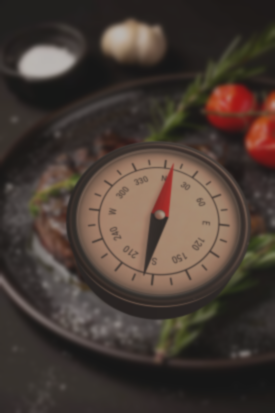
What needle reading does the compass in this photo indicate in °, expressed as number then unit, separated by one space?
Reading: 7.5 °
